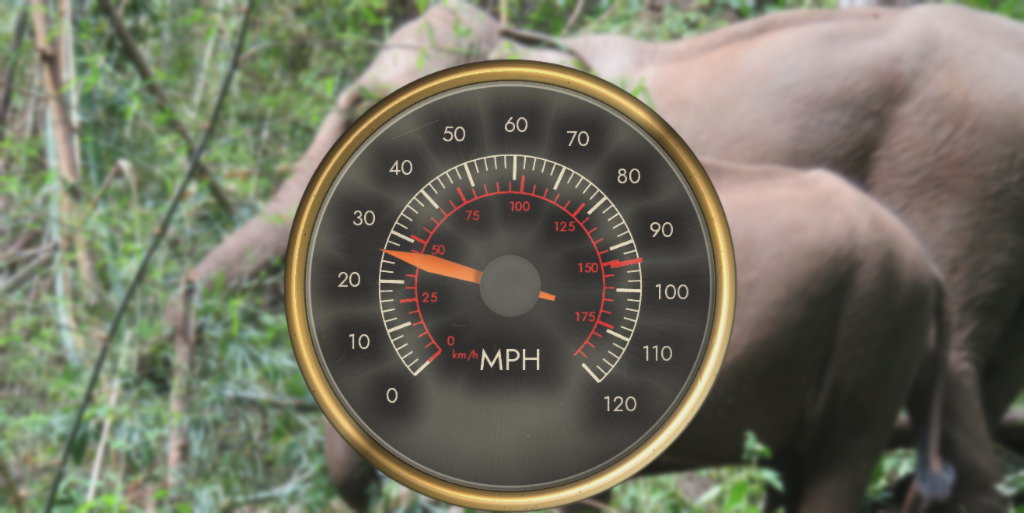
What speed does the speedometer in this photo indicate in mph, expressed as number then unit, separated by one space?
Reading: 26 mph
